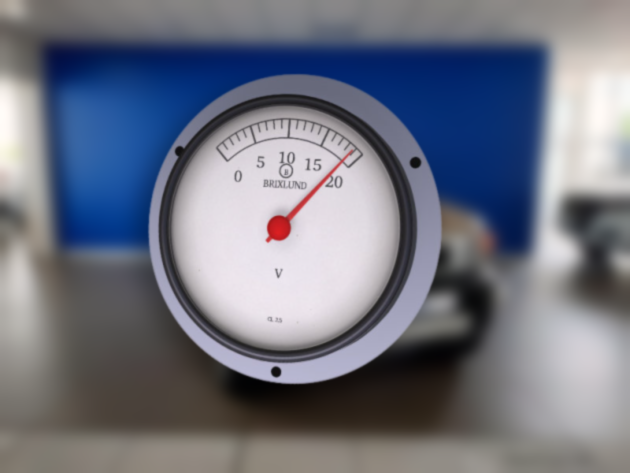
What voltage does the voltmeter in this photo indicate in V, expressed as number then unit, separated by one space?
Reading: 19 V
